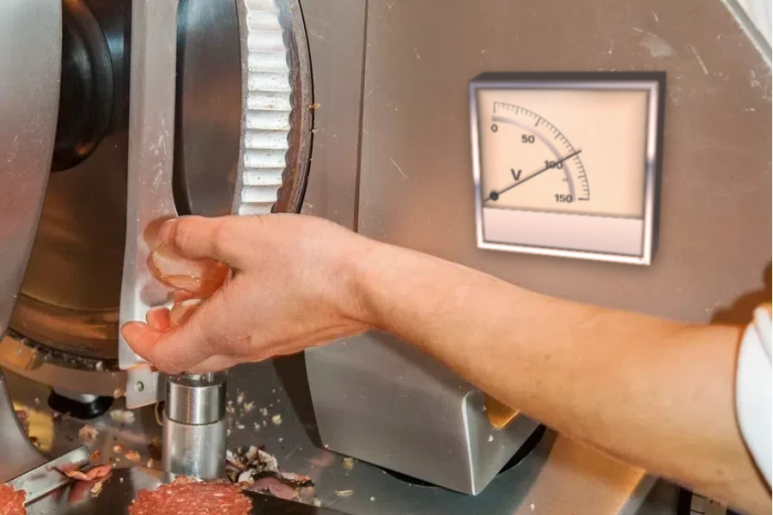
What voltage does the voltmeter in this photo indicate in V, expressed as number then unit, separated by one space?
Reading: 100 V
